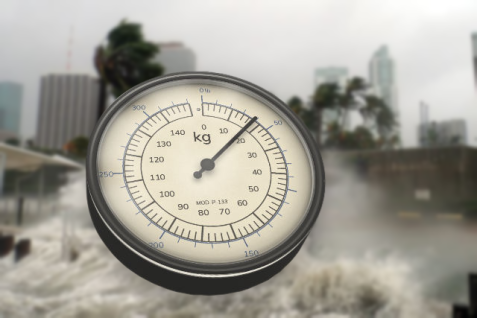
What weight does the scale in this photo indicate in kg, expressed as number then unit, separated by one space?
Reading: 18 kg
